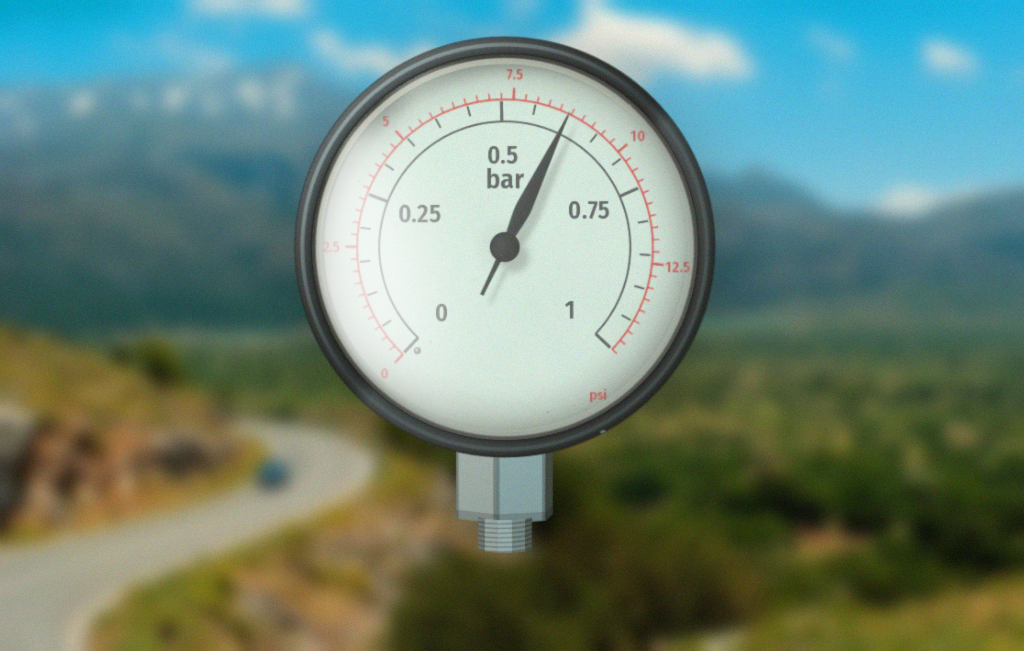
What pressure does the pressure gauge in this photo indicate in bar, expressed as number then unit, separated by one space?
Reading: 0.6 bar
